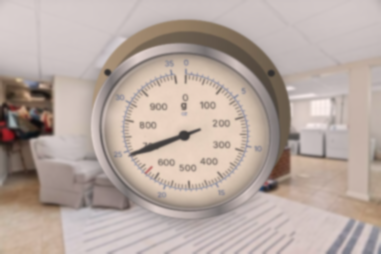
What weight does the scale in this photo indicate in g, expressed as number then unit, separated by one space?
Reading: 700 g
